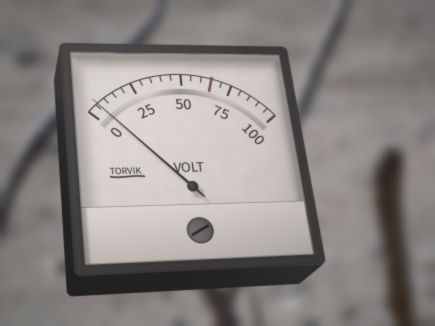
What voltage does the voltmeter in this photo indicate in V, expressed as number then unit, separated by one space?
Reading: 5 V
